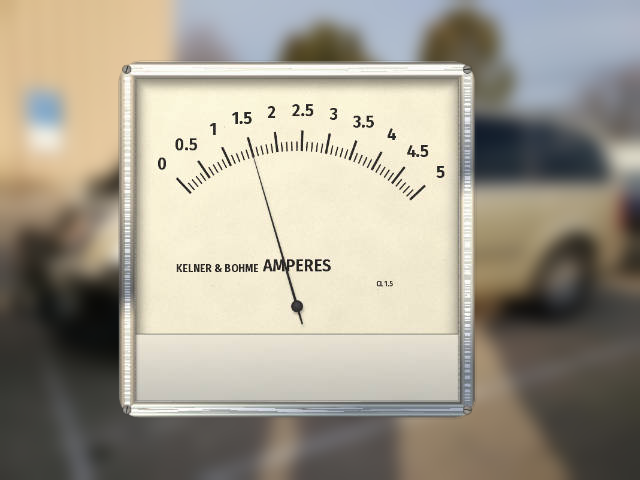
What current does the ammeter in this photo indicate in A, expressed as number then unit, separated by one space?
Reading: 1.5 A
